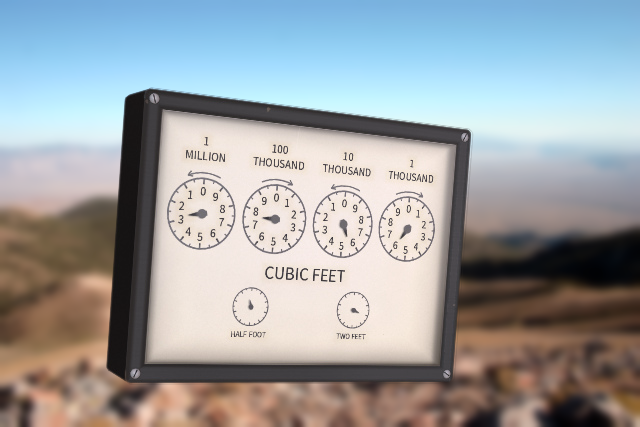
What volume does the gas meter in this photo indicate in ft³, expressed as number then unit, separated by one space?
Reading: 275600 ft³
